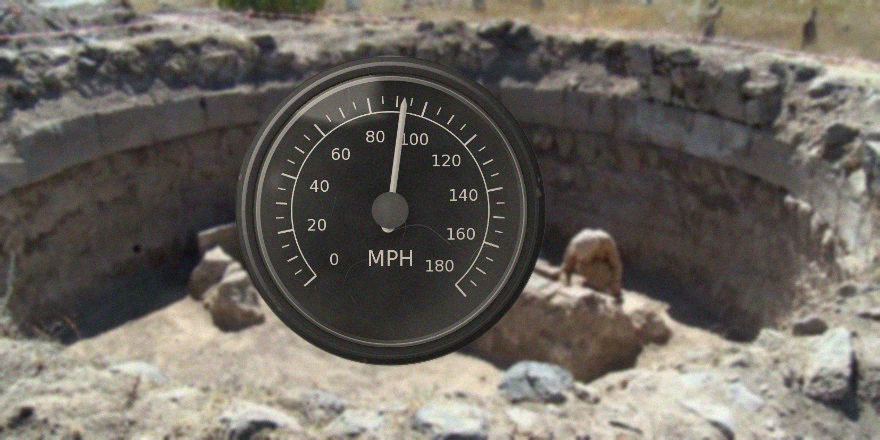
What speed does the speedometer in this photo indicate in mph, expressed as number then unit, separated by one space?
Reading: 92.5 mph
